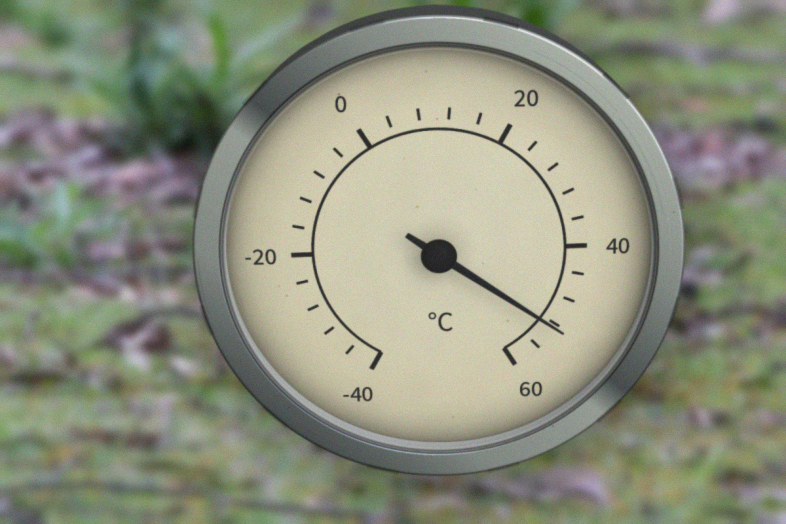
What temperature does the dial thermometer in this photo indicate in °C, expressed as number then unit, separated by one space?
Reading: 52 °C
